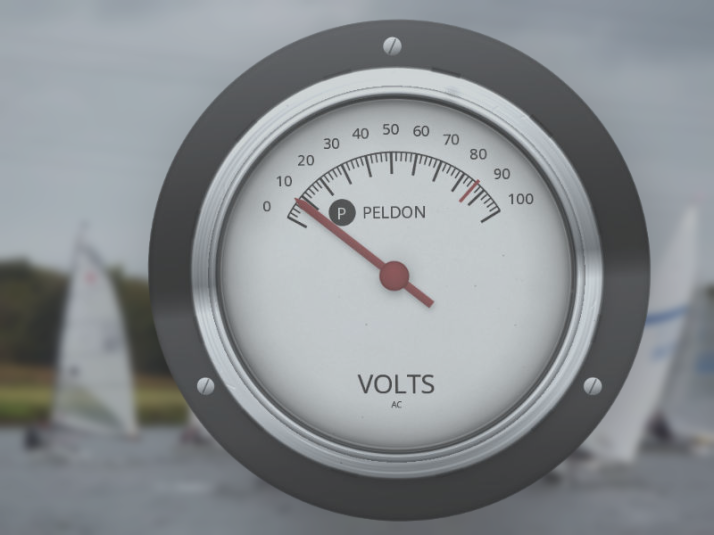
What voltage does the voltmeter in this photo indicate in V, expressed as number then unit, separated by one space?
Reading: 8 V
